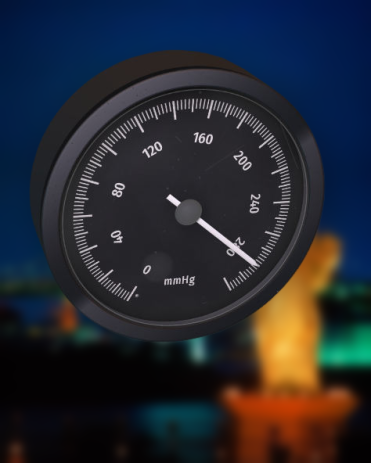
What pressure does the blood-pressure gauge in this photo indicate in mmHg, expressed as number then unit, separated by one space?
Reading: 280 mmHg
